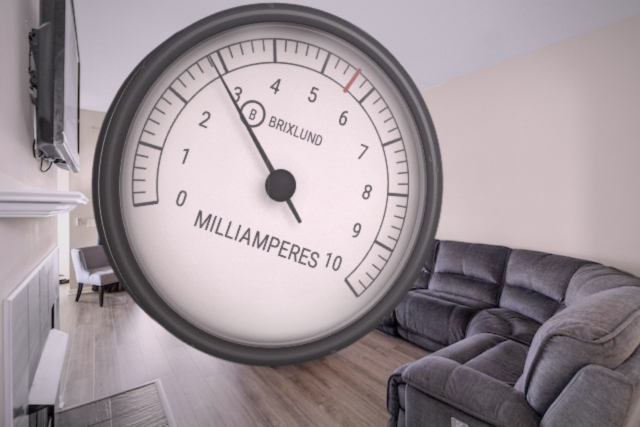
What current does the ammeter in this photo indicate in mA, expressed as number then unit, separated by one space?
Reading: 2.8 mA
